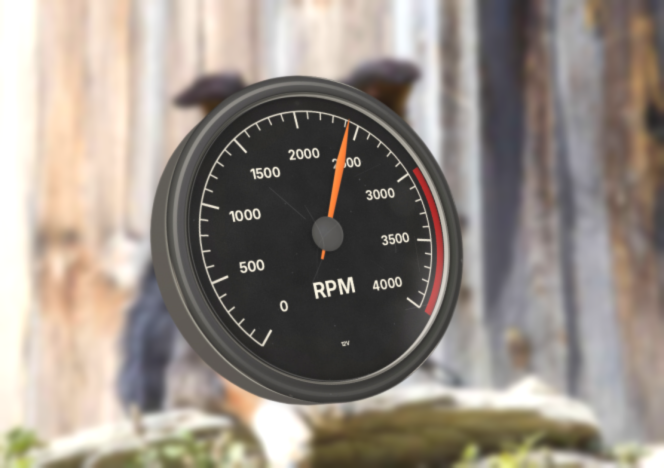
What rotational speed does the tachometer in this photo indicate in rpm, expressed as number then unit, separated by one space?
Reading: 2400 rpm
